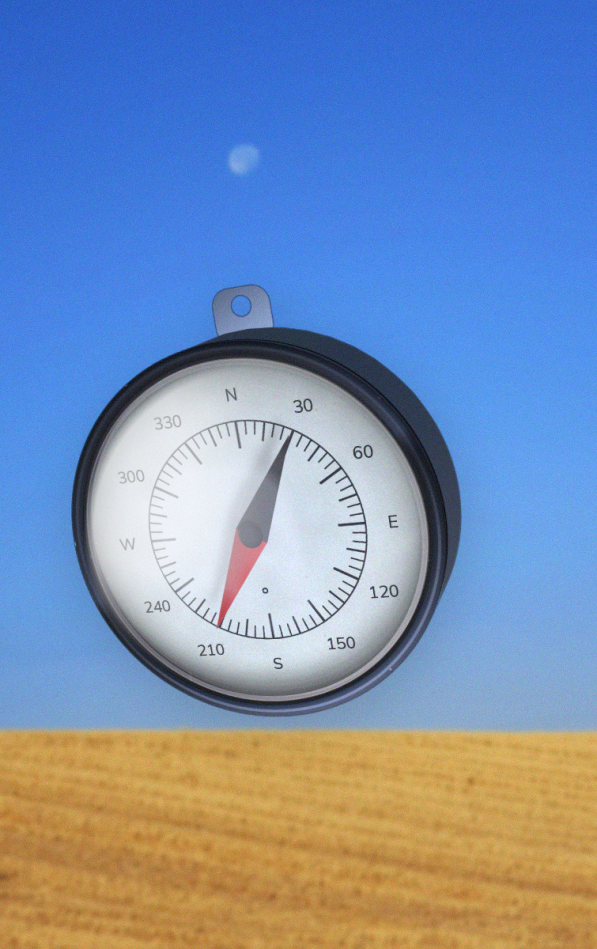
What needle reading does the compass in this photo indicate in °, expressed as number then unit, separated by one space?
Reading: 210 °
